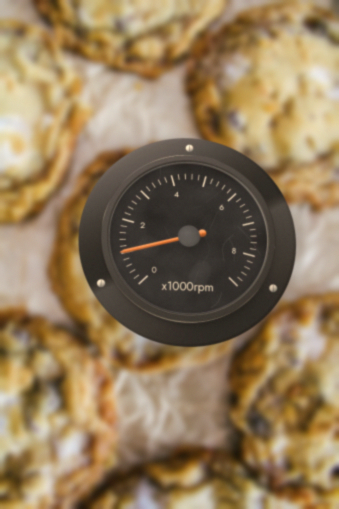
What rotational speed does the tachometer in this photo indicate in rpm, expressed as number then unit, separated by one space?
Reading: 1000 rpm
